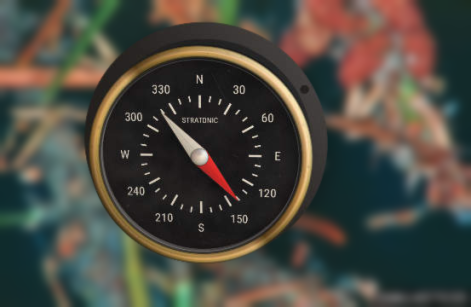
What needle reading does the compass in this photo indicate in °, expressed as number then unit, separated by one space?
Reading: 140 °
